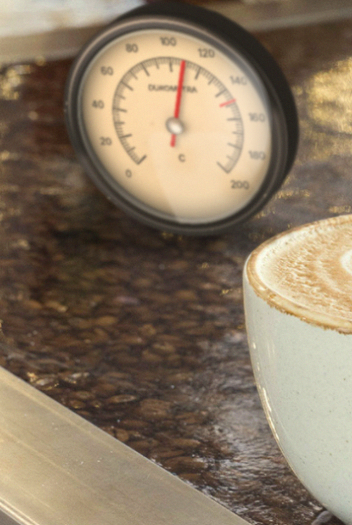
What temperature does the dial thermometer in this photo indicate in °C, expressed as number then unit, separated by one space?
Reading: 110 °C
